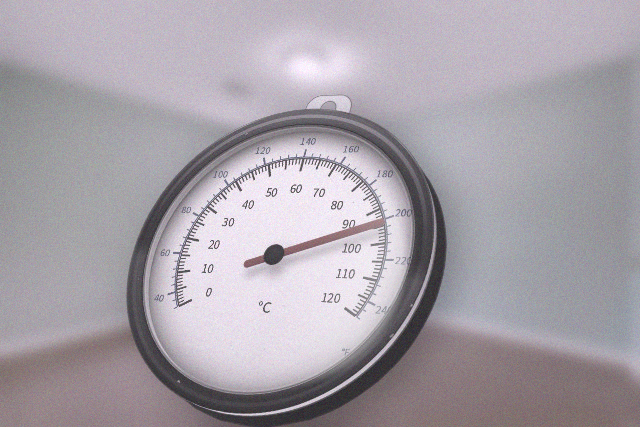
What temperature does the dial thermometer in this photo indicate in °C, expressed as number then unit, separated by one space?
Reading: 95 °C
